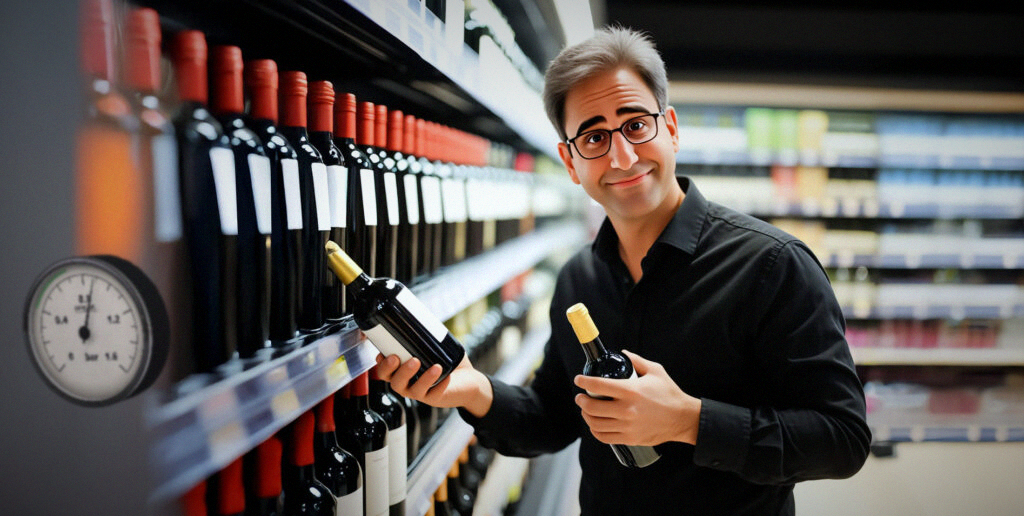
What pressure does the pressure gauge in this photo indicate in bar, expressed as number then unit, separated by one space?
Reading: 0.9 bar
